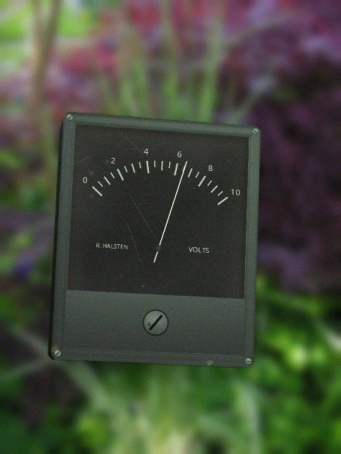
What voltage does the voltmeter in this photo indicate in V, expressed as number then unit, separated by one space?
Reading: 6.5 V
